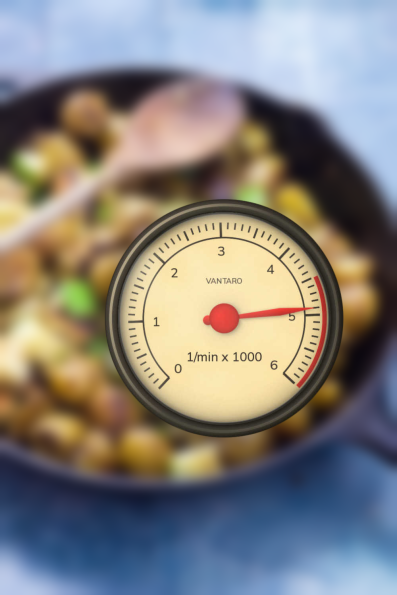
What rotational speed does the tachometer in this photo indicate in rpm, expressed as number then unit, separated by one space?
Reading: 4900 rpm
